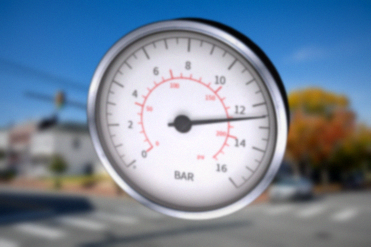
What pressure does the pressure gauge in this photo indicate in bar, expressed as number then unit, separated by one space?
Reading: 12.5 bar
